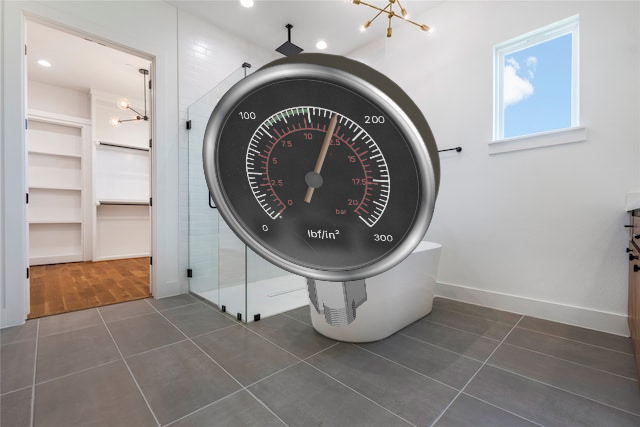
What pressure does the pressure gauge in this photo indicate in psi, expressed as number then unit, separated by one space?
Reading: 175 psi
